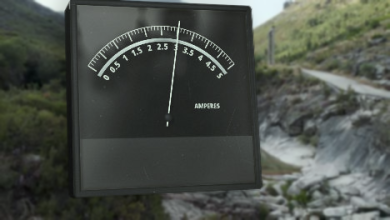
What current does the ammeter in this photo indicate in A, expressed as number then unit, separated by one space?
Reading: 3 A
